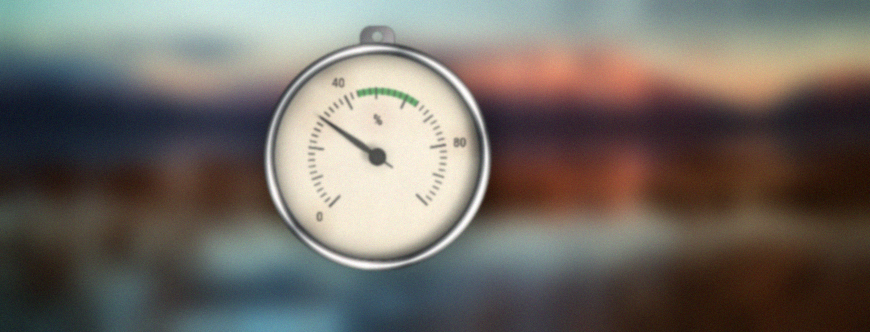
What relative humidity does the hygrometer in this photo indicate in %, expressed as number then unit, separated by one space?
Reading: 30 %
